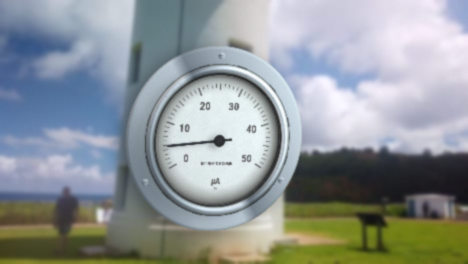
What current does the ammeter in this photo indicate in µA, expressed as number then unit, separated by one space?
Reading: 5 µA
